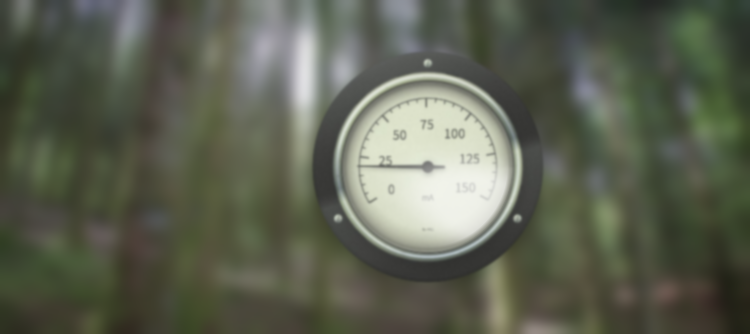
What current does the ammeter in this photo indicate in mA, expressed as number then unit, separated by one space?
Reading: 20 mA
